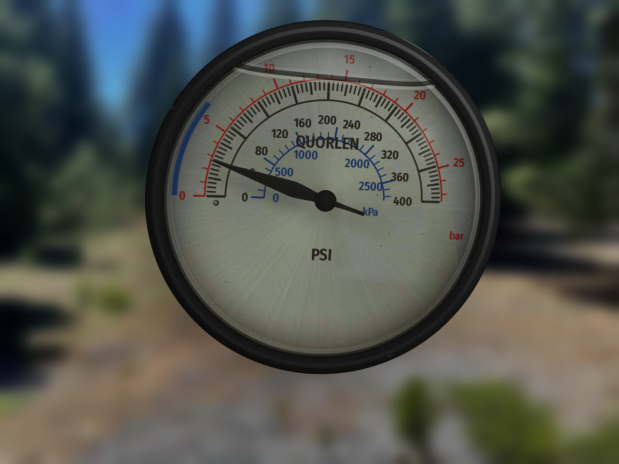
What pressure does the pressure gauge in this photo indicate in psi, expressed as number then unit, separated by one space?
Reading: 40 psi
